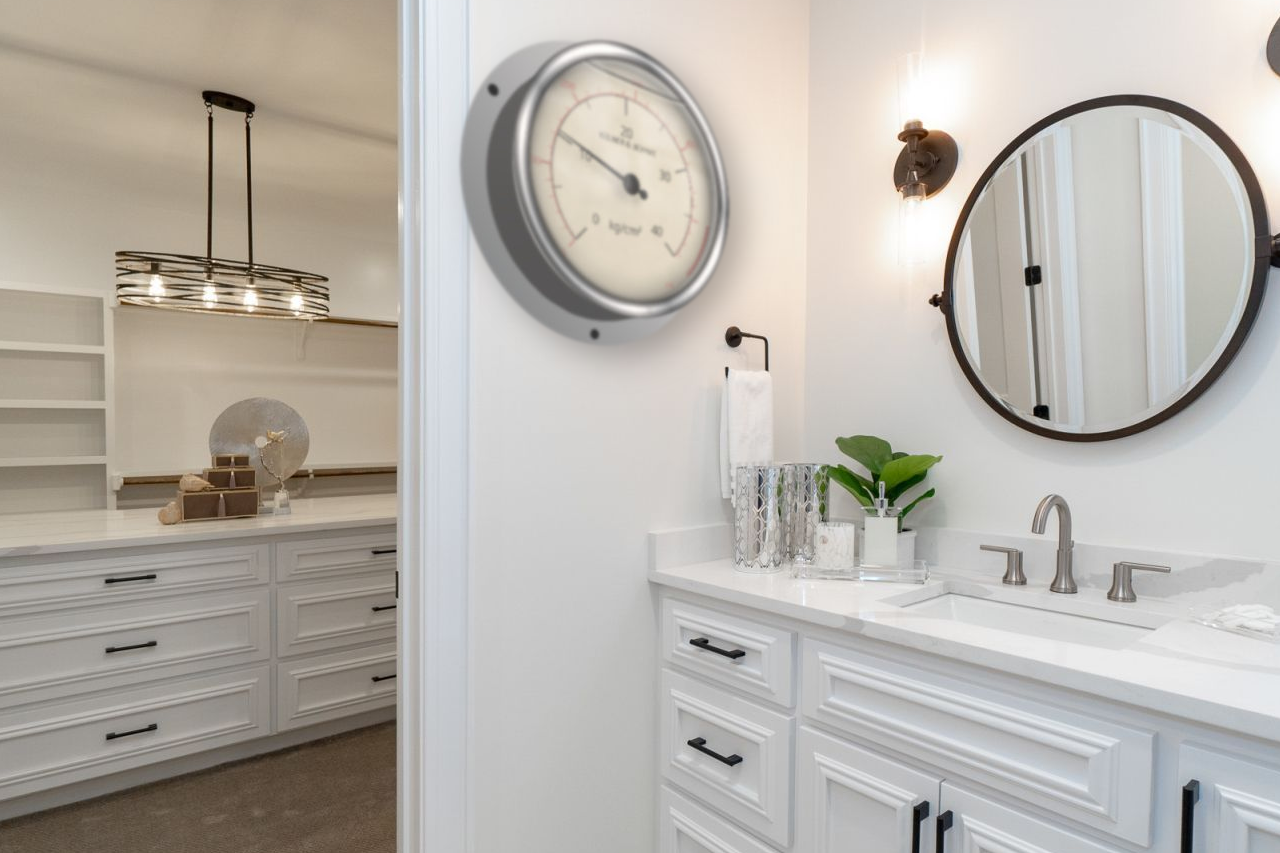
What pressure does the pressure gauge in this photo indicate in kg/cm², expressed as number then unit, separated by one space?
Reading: 10 kg/cm²
